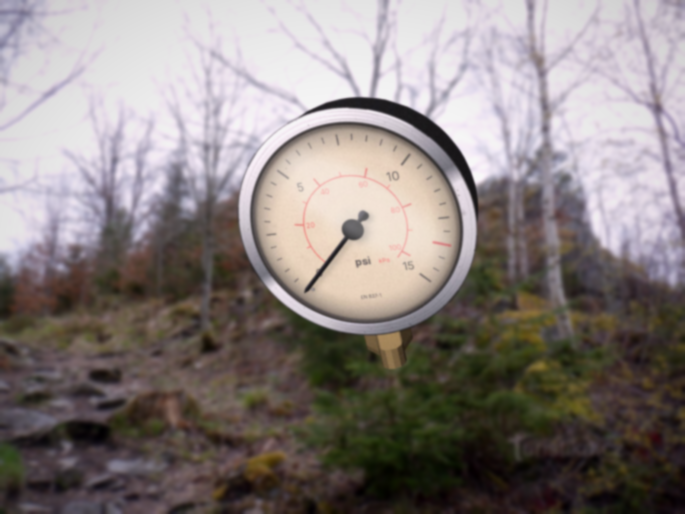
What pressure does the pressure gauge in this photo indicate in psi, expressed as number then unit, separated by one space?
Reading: 0 psi
